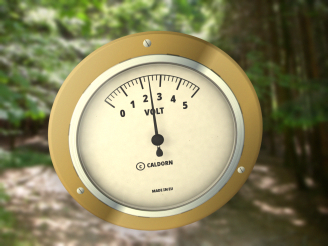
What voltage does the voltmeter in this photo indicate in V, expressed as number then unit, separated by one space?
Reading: 2.4 V
